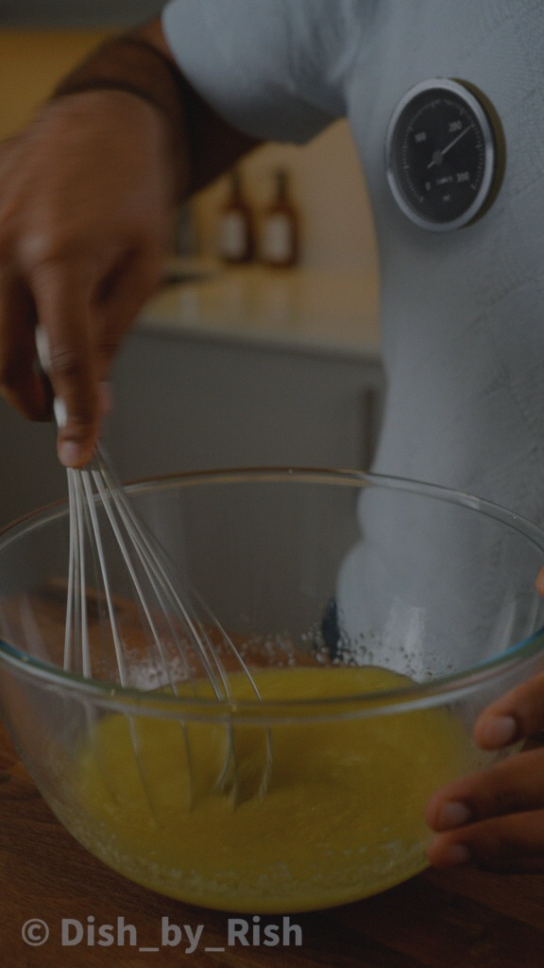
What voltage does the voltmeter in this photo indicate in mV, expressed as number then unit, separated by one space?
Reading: 225 mV
